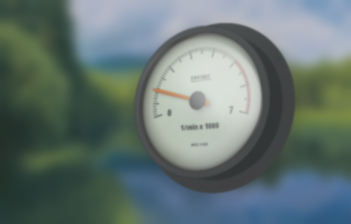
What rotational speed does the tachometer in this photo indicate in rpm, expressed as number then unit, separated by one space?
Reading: 1000 rpm
